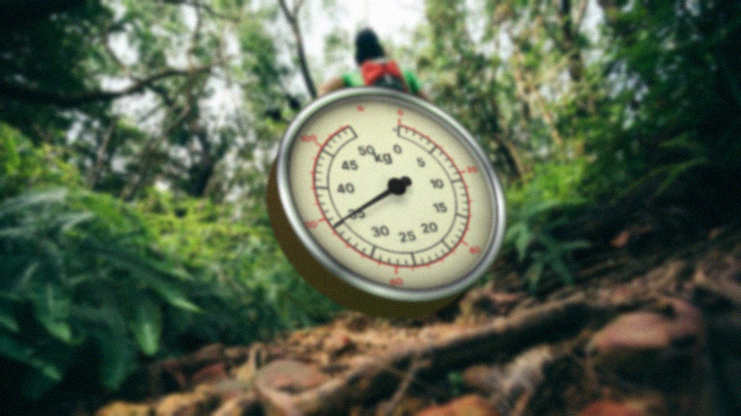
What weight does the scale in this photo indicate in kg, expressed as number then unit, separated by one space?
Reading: 35 kg
